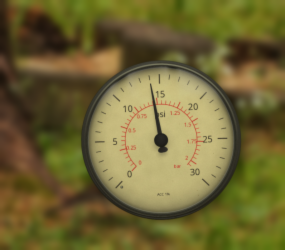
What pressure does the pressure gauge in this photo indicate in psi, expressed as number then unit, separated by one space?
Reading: 14 psi
